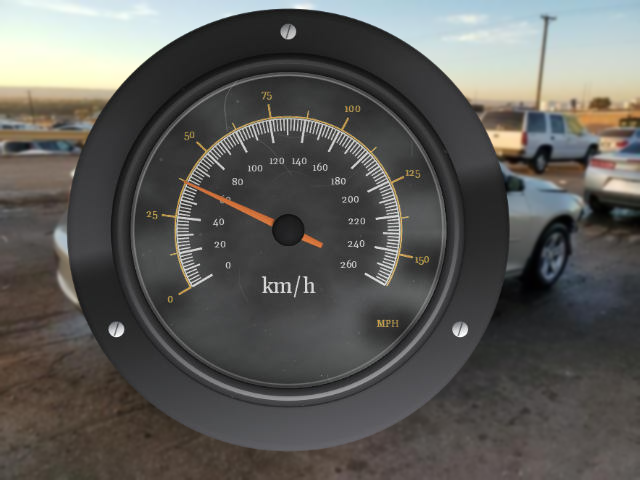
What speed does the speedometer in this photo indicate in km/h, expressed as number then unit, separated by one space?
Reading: 60 km/h
